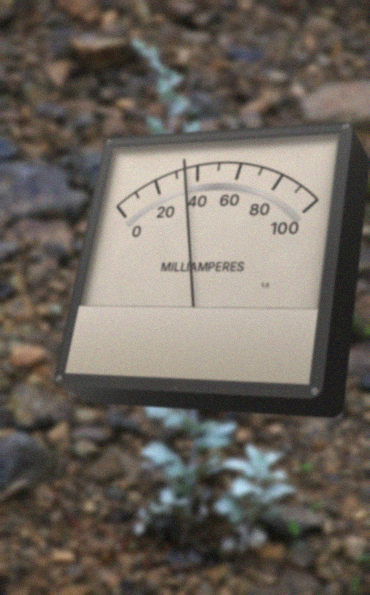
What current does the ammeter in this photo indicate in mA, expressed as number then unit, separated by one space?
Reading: 35 mA
